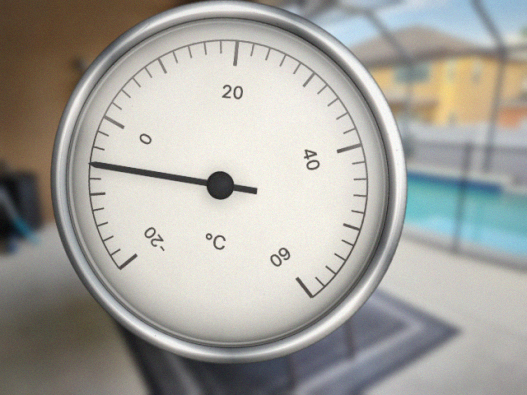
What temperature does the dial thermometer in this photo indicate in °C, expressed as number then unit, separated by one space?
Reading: -6 °C
